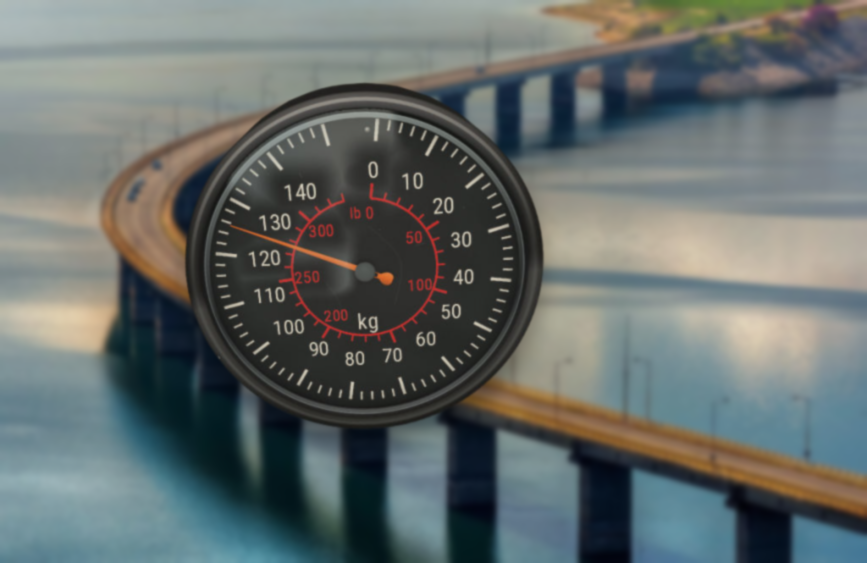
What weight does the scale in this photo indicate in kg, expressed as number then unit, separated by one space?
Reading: 126 kg
